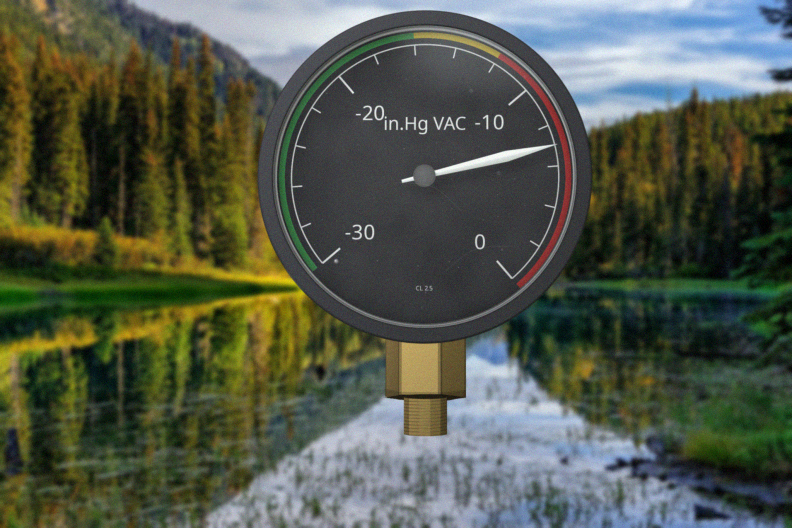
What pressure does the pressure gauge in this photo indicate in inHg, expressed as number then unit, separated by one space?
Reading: -7 inHg
